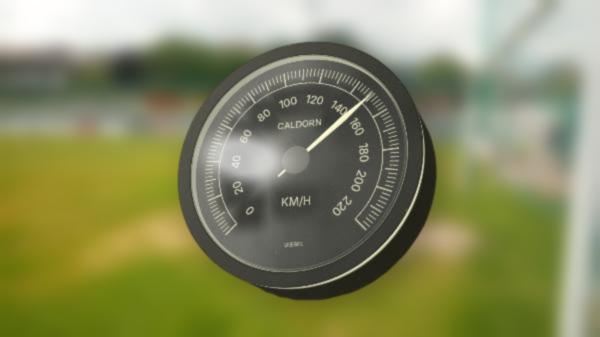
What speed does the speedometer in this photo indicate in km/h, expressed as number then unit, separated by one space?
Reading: 150 km/h
